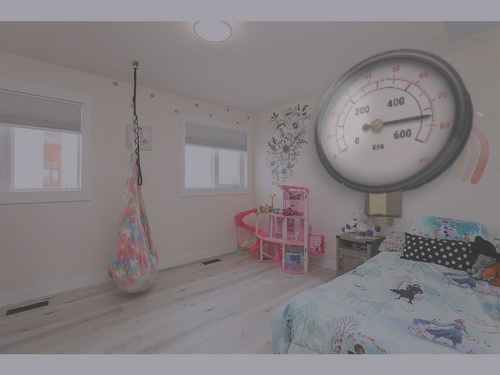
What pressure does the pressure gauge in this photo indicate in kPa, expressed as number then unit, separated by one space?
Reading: 525 kPa
